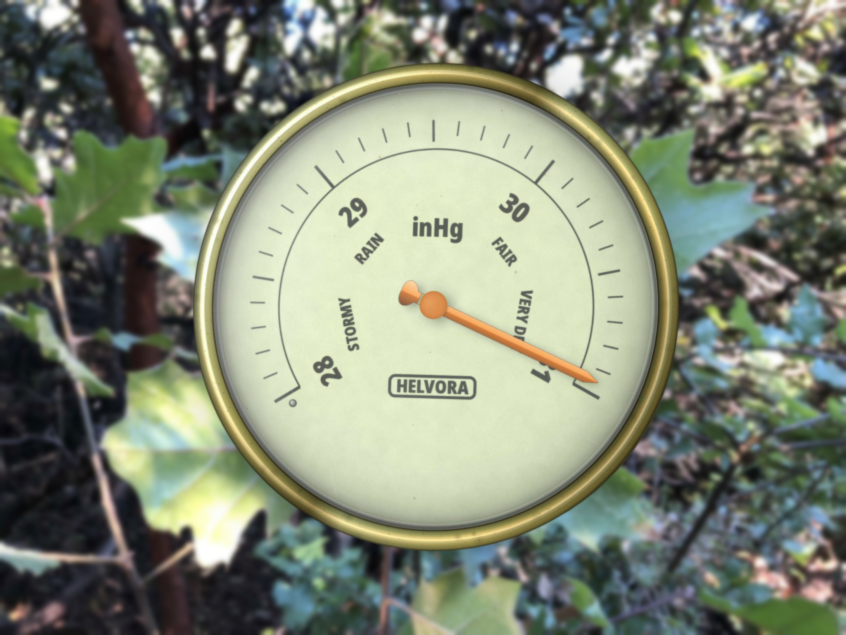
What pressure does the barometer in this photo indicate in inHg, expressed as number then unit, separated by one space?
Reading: 30.95 inHg
